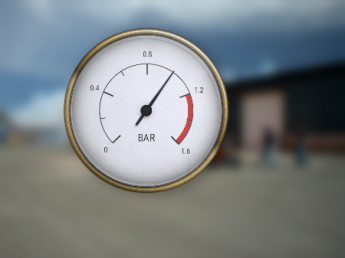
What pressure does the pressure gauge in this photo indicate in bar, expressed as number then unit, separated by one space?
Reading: 1 bar
